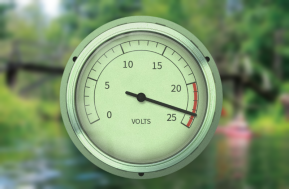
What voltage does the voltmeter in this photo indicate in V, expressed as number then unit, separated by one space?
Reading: 23.5 V
